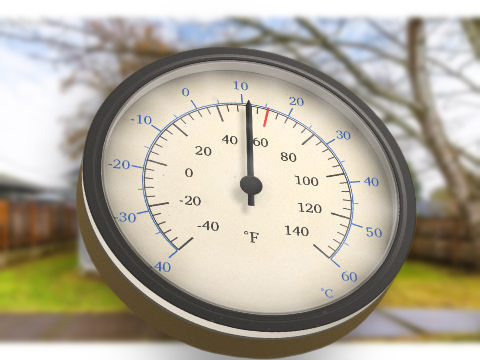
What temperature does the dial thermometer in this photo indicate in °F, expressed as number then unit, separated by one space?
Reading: 52 °F
